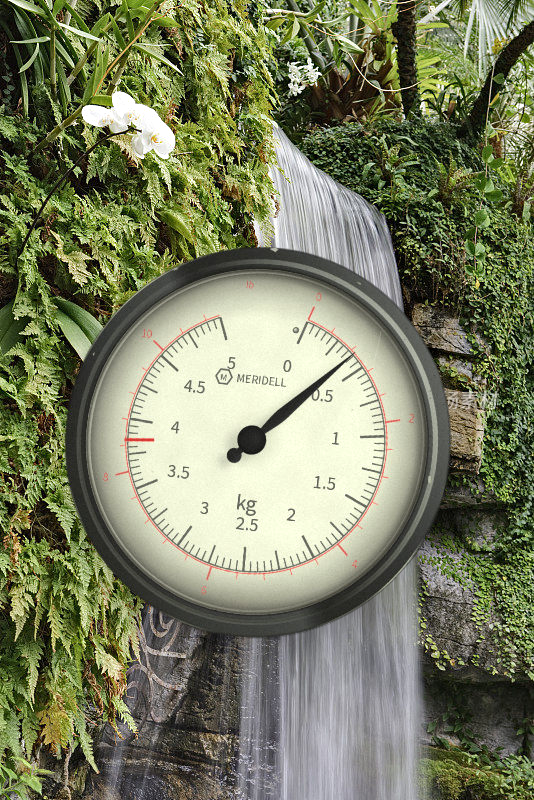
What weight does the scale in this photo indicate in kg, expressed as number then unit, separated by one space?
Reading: 0.4 kg
